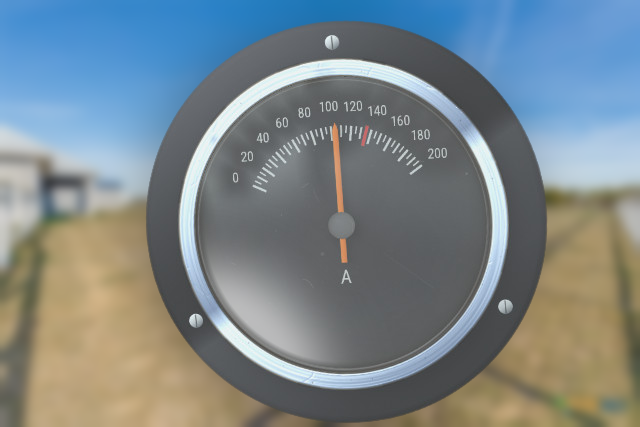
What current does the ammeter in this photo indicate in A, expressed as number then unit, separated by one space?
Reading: 105 A
